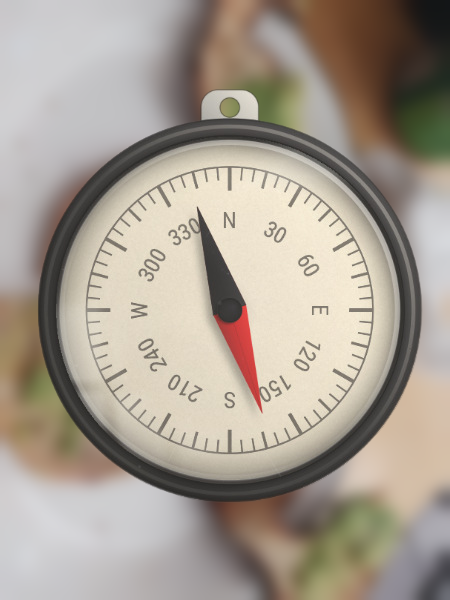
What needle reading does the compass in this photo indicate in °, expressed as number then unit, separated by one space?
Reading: 162.5 °
